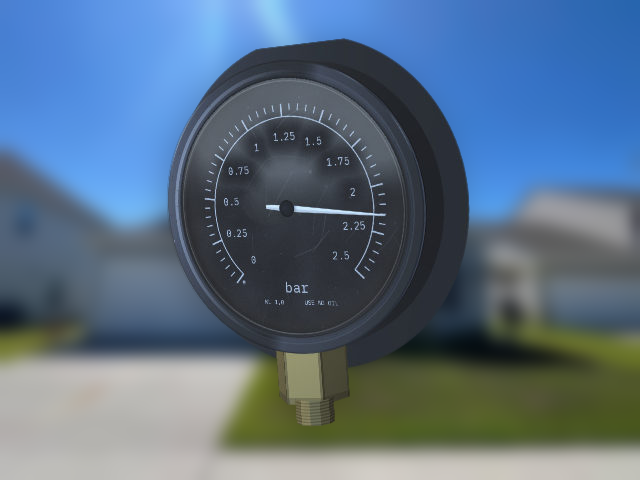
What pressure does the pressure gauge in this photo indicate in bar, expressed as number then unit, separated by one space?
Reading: 2.15 bar
